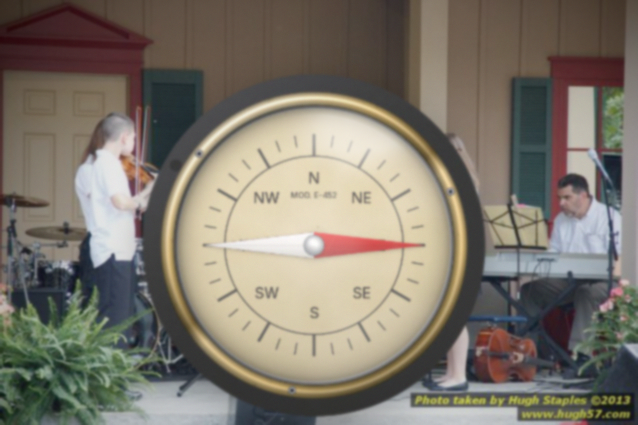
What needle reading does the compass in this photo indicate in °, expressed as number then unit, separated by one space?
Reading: 90 °
